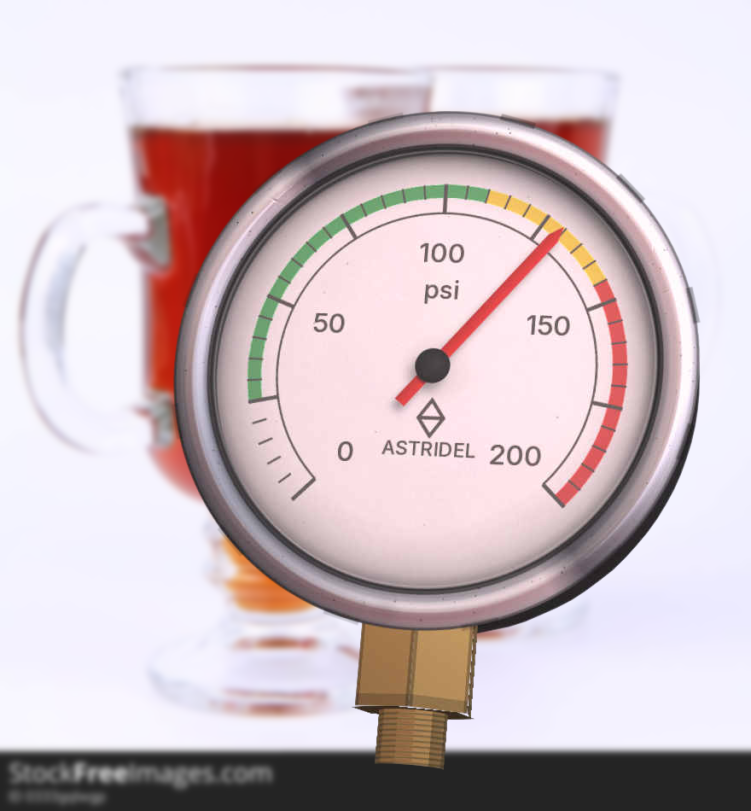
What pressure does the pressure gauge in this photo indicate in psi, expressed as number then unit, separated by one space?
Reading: 130 psi
